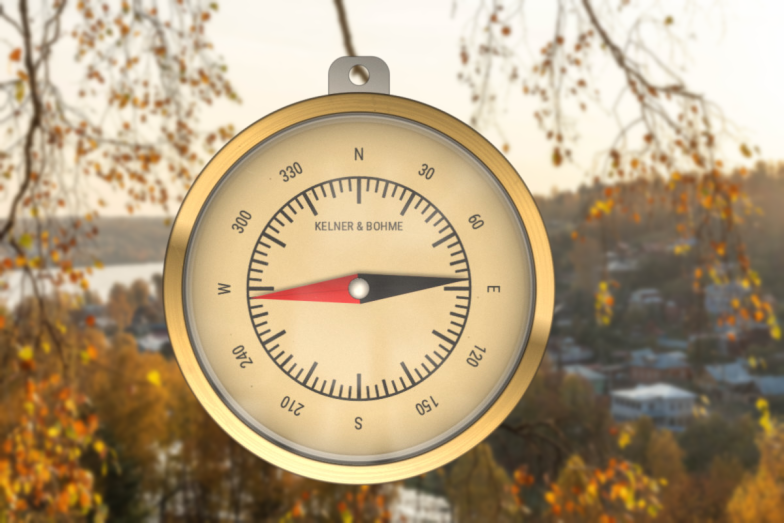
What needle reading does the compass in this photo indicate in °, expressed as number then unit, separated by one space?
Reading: 265 °
